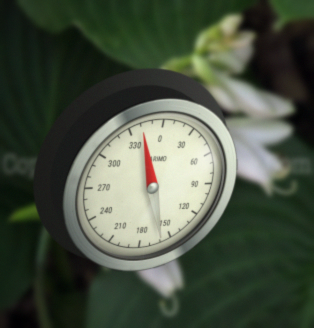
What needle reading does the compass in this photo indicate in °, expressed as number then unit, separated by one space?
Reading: 340 °
